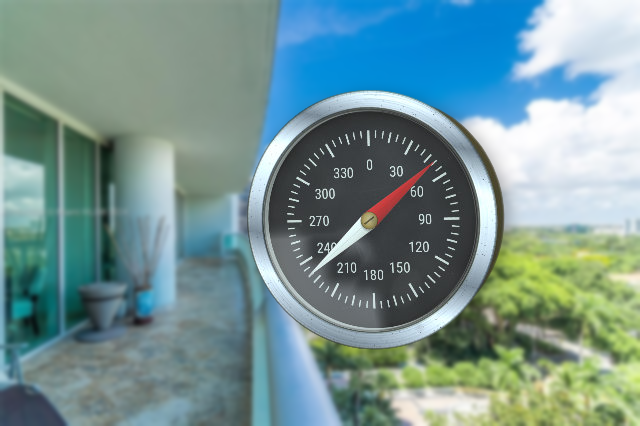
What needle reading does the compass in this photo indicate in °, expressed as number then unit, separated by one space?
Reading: 50 °
